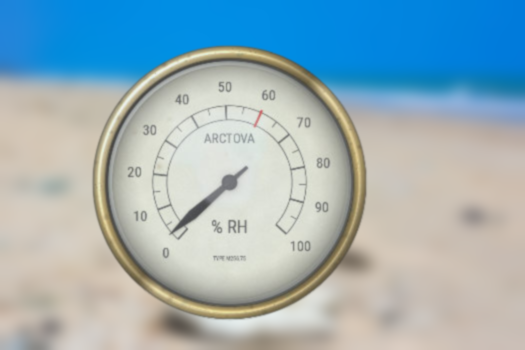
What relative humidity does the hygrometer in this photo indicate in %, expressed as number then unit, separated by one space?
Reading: 2.5 %
